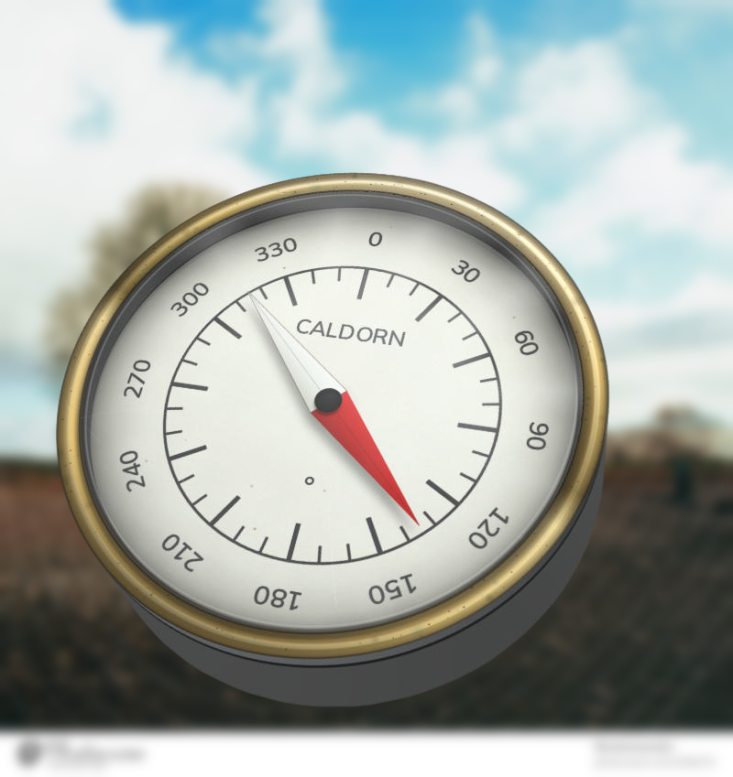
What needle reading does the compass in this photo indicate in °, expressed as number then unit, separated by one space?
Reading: 135 °
